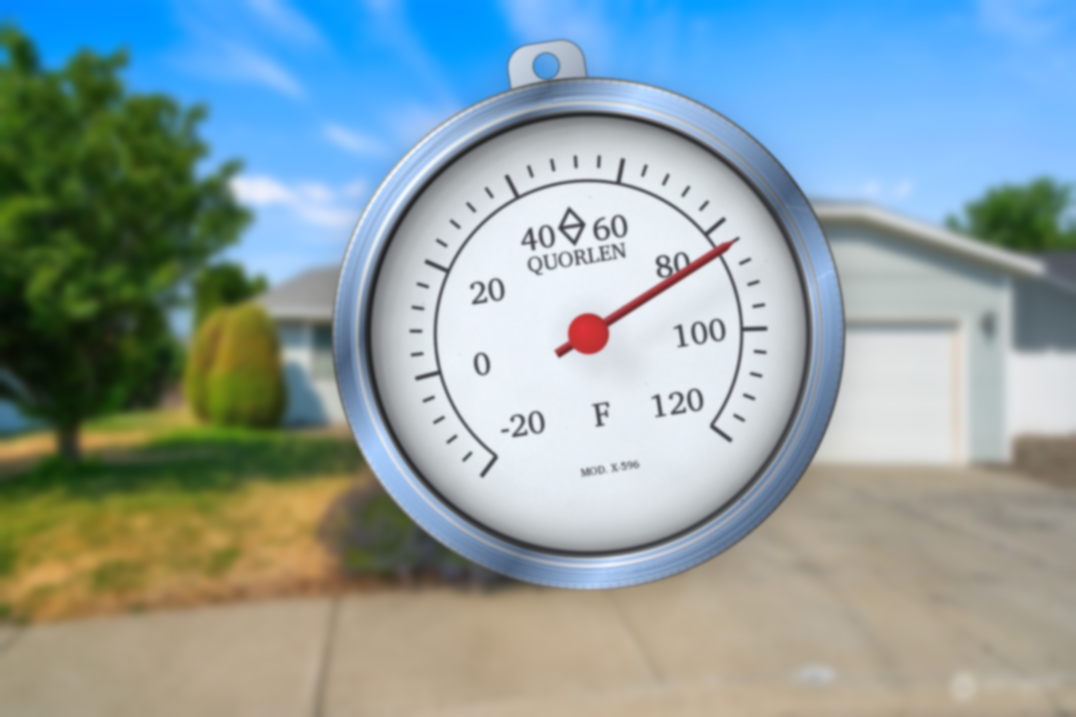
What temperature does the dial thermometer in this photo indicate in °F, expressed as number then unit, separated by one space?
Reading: 84 °F
